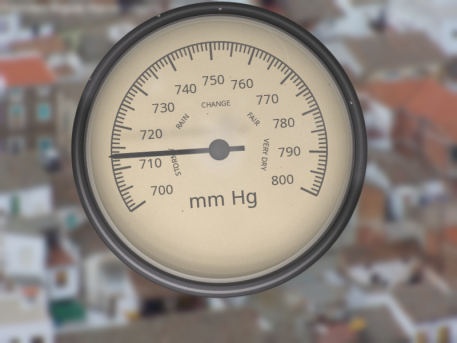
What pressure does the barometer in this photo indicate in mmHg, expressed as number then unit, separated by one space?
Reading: 713 mmHg
